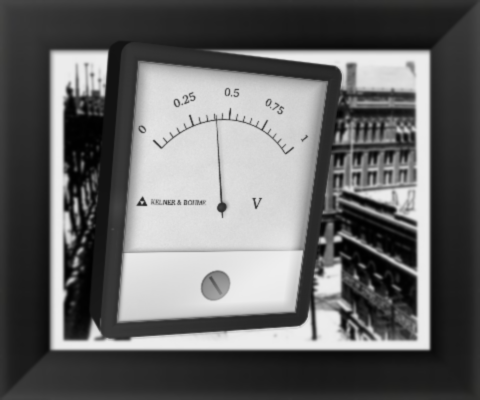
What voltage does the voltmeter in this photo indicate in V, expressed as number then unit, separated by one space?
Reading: 0.4 V
